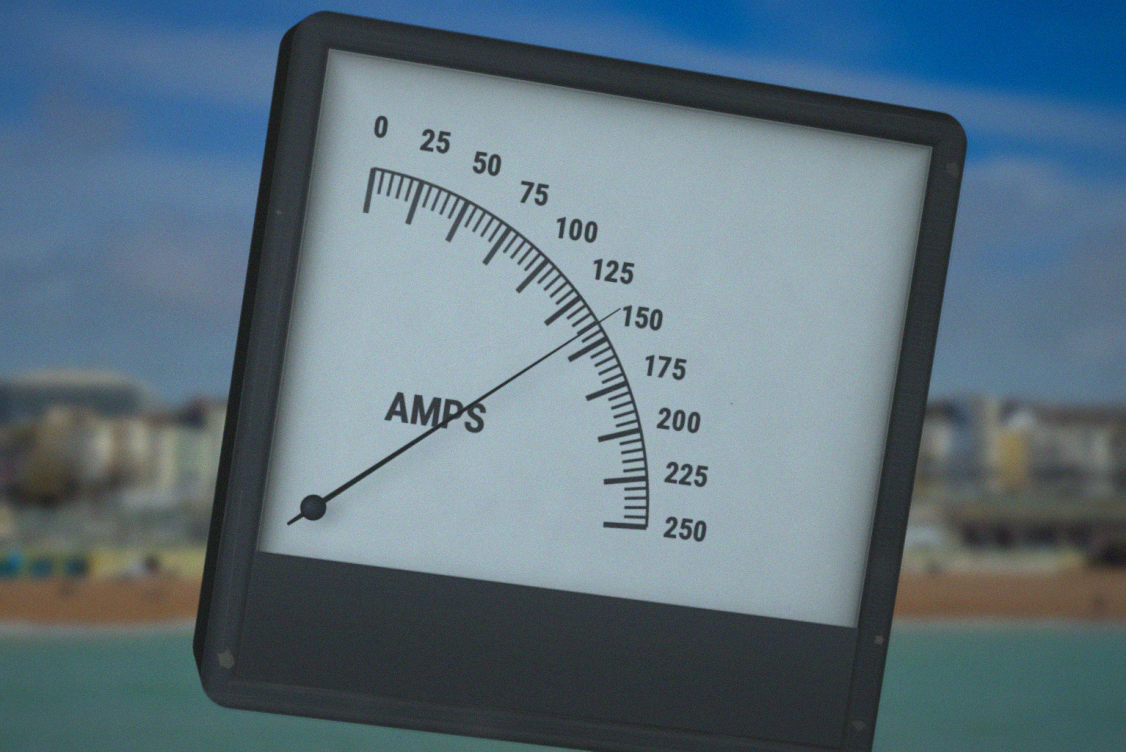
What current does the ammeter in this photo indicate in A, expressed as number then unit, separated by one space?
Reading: 140 A
